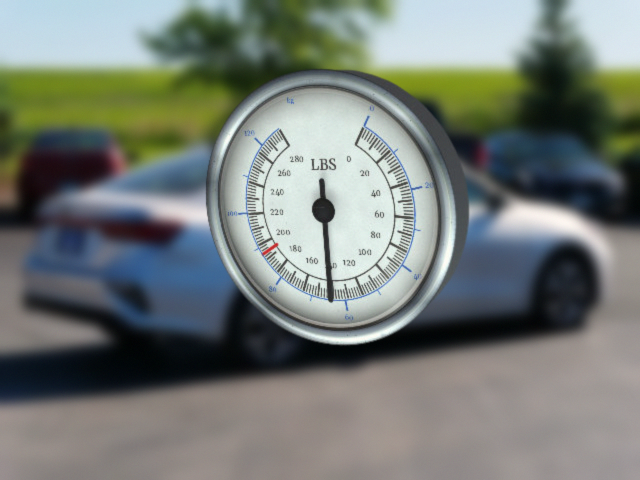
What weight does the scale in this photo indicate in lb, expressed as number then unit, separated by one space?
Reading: 140 lb
